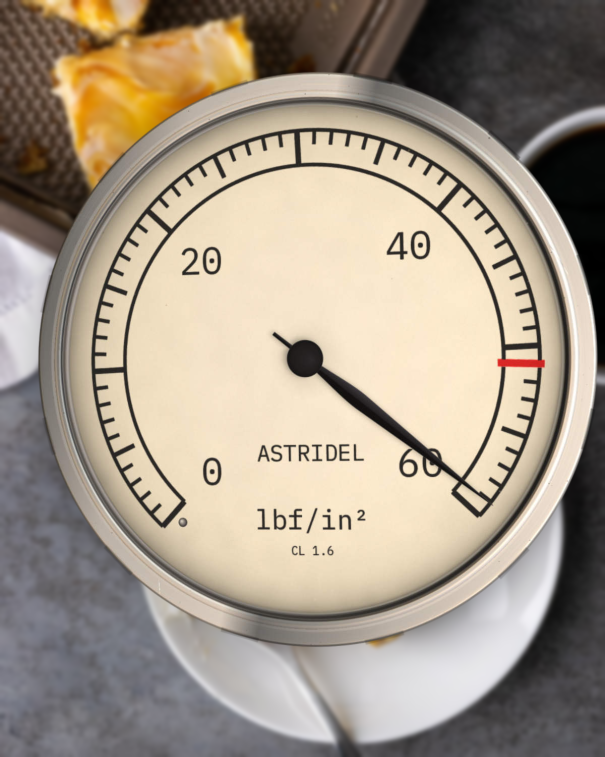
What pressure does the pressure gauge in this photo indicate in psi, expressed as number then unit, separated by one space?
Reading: 59 psi
